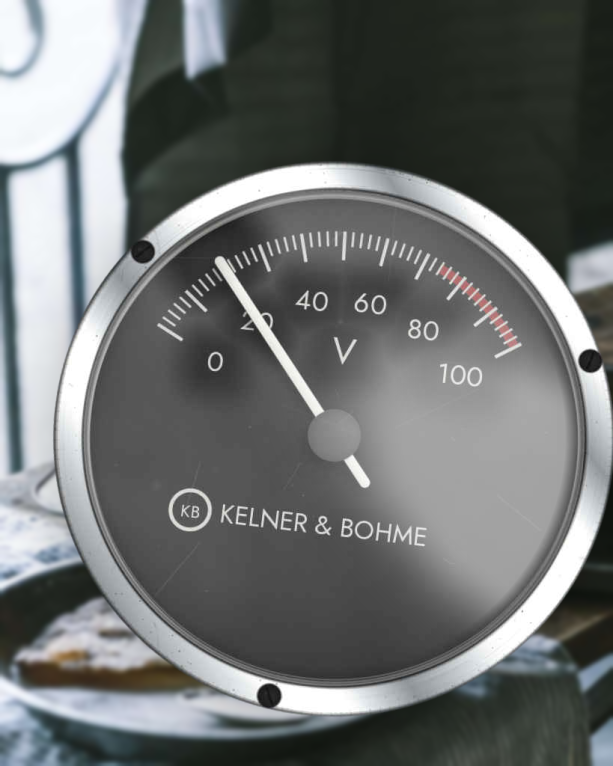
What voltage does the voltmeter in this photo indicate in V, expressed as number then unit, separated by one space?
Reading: 20 V
